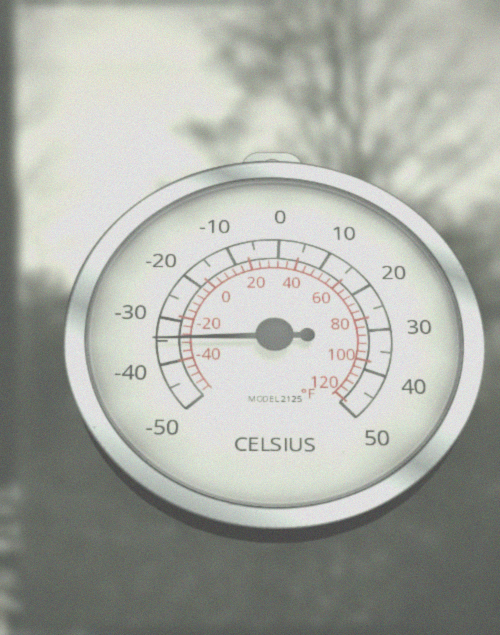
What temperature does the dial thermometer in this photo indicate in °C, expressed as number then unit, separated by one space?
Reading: -35 °C
